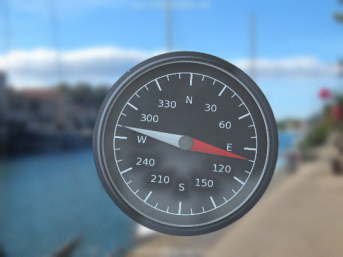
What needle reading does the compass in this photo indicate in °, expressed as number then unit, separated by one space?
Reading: 100 °
